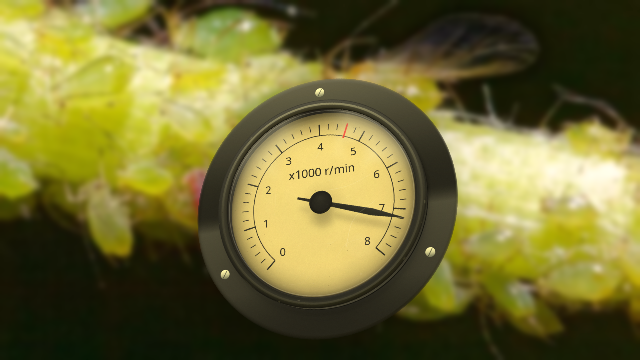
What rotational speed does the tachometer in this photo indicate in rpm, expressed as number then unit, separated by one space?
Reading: 7200 rpm
